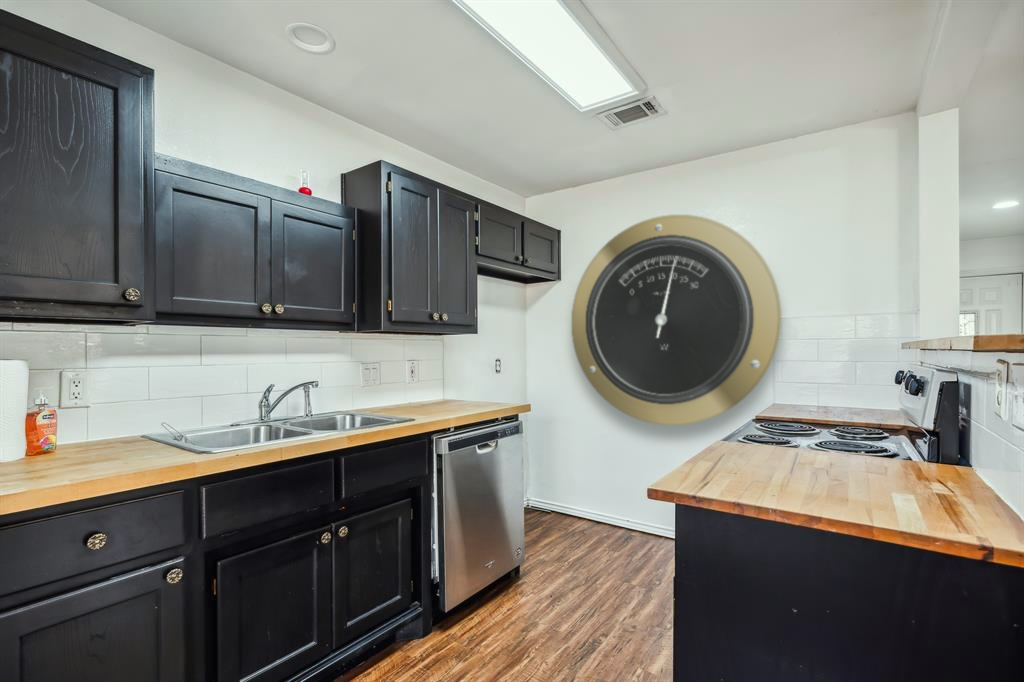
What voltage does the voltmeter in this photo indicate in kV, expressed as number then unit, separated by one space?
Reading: 20 kV
